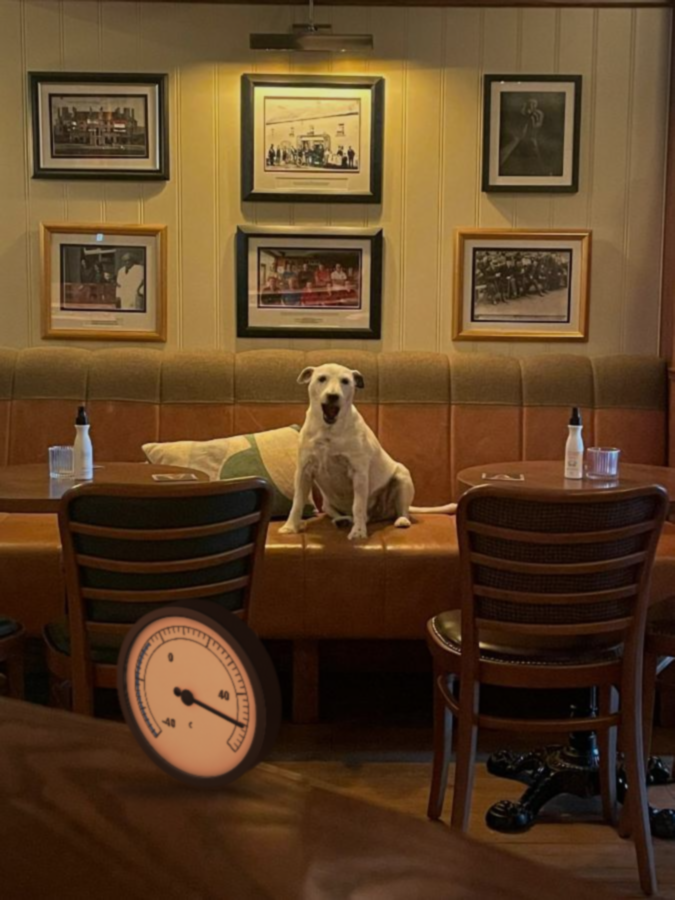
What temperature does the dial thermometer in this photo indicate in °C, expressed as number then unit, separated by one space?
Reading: 50 °C
